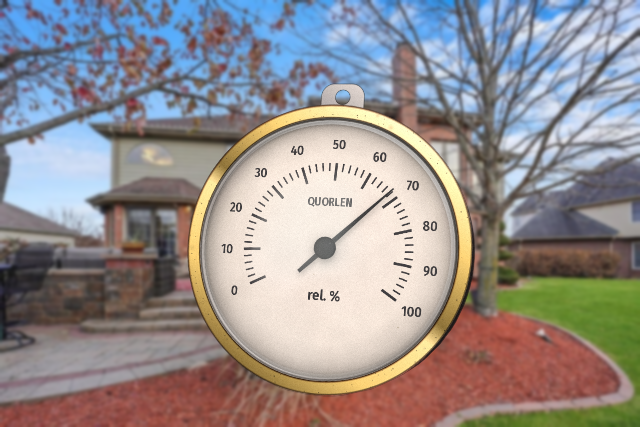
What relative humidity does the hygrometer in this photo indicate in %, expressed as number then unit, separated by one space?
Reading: 68 %
